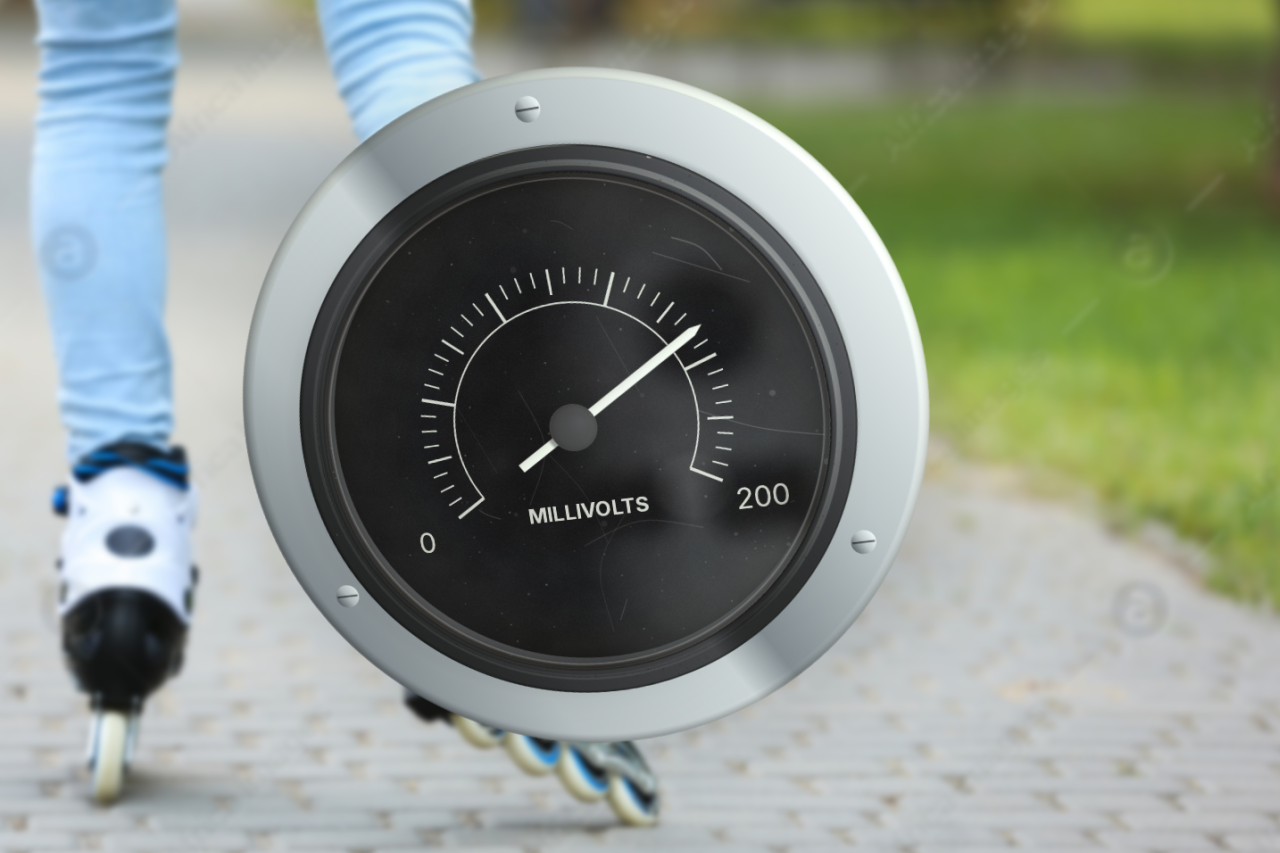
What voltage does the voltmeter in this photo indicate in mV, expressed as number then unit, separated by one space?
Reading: 150 mV
